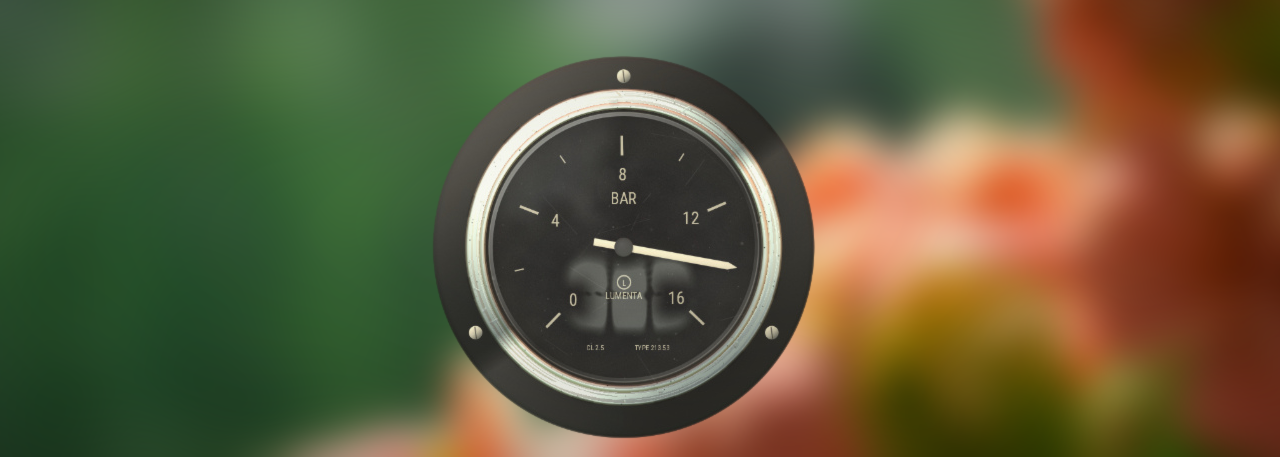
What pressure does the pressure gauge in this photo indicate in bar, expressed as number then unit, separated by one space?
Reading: 14 bar
